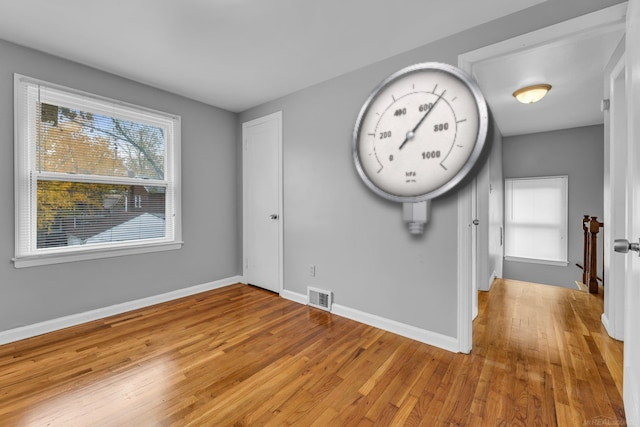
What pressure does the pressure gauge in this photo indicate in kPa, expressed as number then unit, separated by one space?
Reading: 650 kPa
